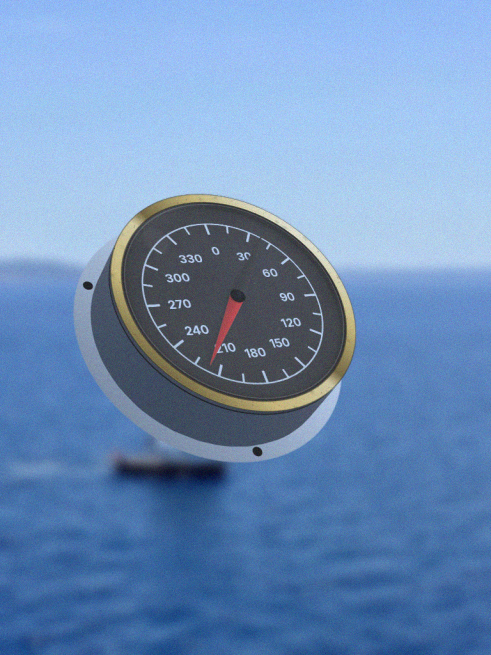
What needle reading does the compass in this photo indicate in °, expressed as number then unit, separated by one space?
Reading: 217.5 °
